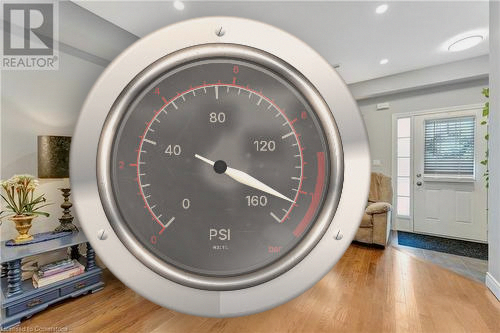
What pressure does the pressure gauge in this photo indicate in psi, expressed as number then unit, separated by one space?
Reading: 150 psi
